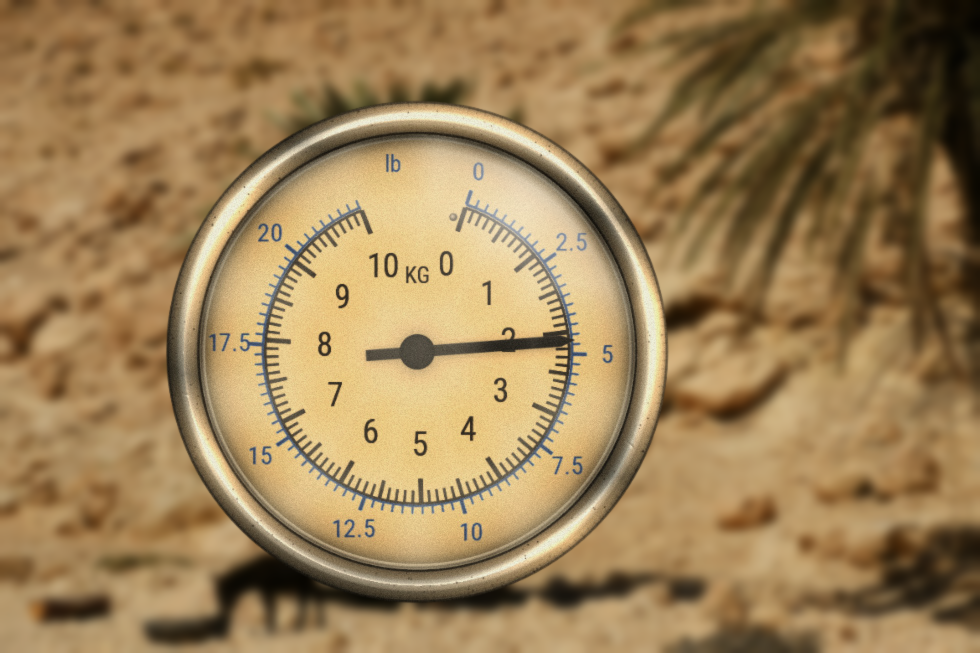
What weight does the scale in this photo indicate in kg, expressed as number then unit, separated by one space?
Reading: 2.1 kg
